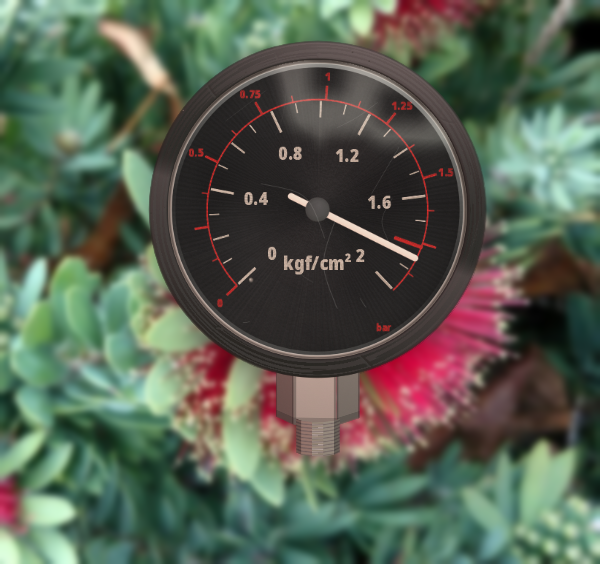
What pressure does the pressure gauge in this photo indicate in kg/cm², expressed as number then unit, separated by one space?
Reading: 1.85 kg/cm²
